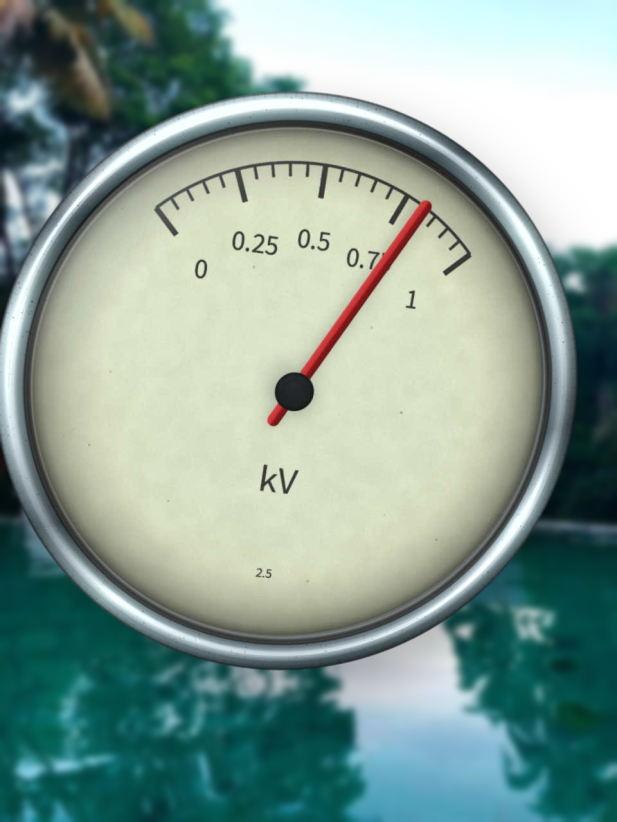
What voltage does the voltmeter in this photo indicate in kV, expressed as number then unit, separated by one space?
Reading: 0.8 kV
